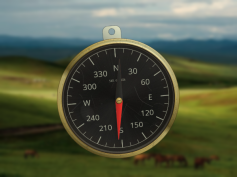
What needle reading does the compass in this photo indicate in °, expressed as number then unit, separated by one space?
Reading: 185 °
